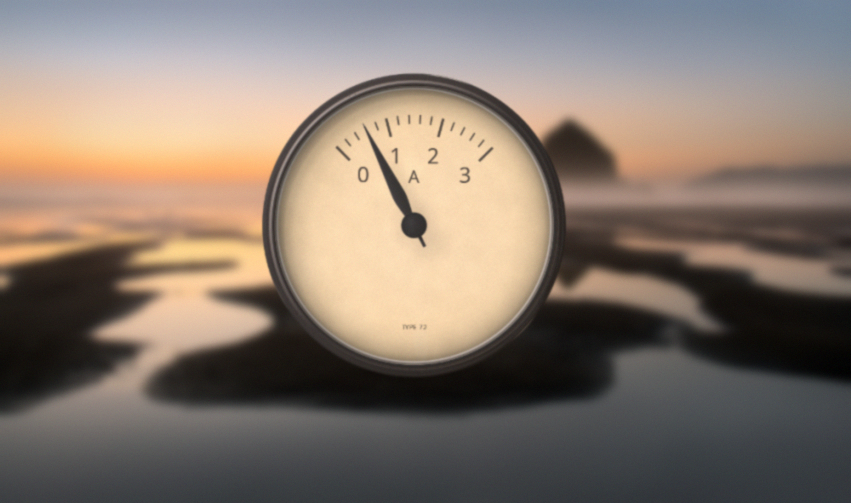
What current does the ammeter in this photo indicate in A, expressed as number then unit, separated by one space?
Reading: 0.6 A
